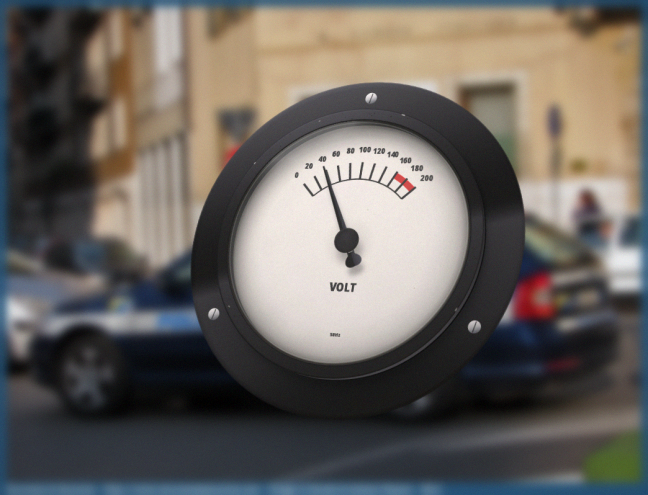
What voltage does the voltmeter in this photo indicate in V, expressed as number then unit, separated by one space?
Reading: 40 V
